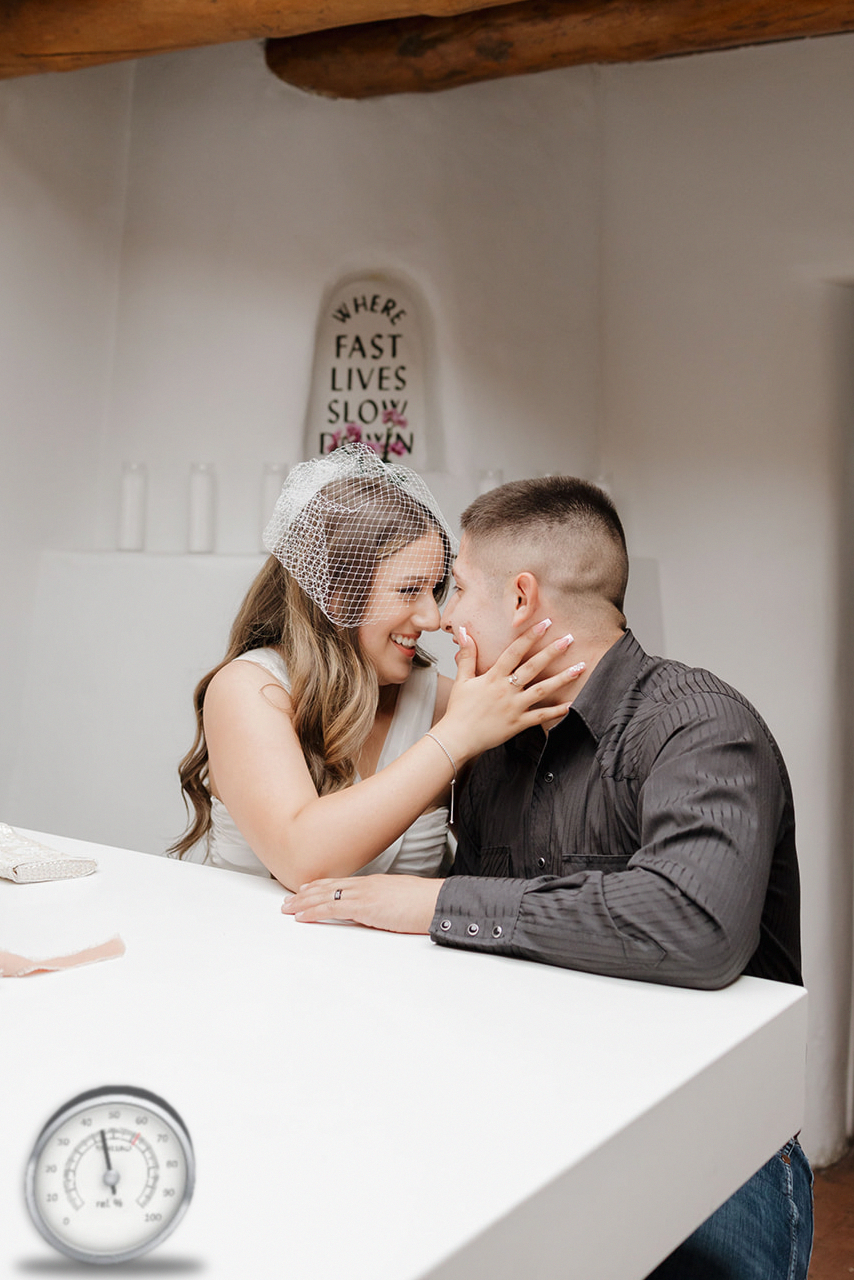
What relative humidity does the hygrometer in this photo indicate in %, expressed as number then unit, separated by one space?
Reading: 45 %
